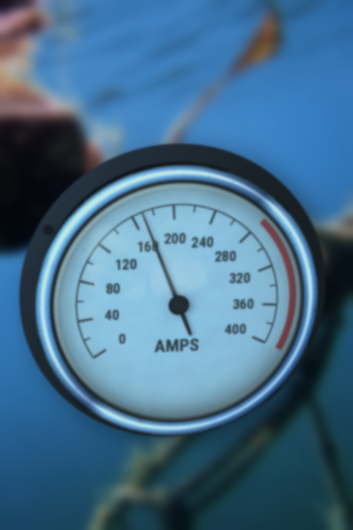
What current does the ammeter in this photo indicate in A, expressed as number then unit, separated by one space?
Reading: 170 A
